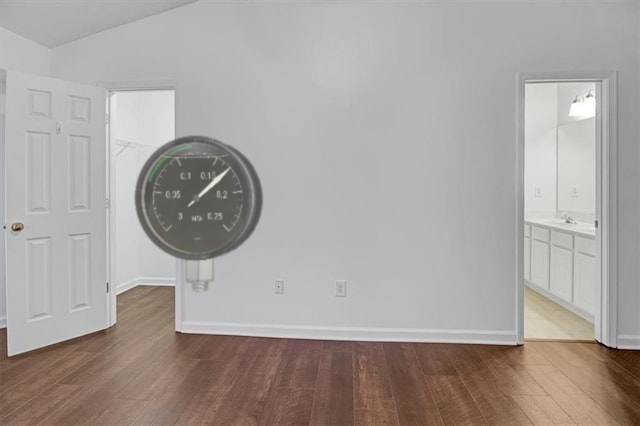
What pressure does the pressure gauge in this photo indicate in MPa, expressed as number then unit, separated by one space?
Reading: 0.17 MPa
